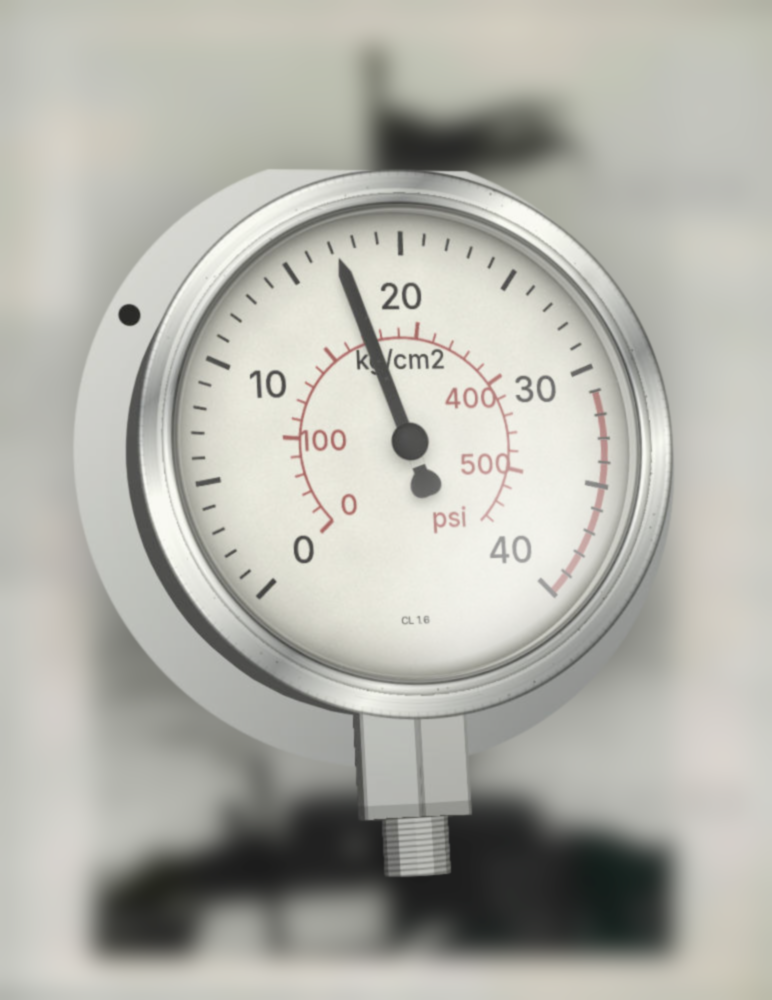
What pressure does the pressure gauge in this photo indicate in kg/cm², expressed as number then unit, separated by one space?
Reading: 17 kg/cm²
